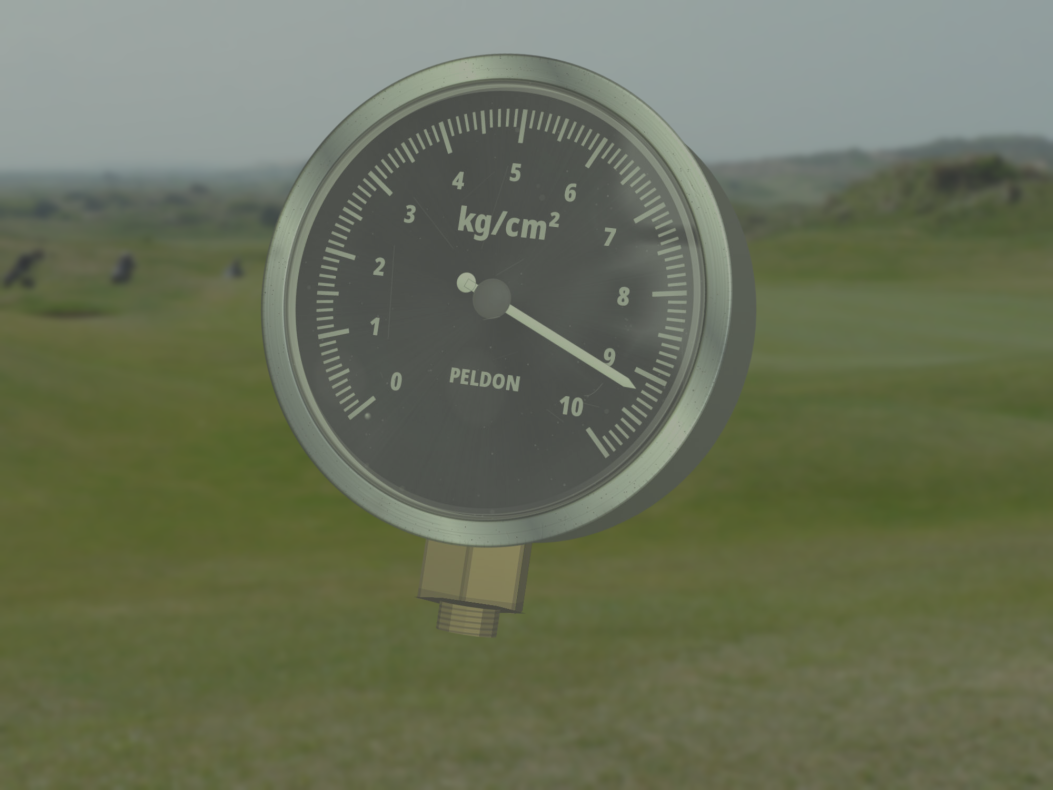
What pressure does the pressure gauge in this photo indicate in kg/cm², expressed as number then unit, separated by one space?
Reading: 9.2 kg/cm²
